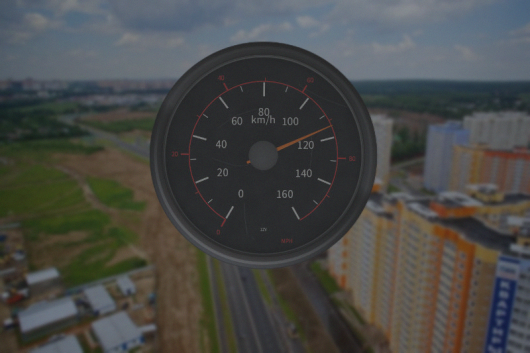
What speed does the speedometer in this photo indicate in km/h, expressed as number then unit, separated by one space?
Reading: 115 km/h
